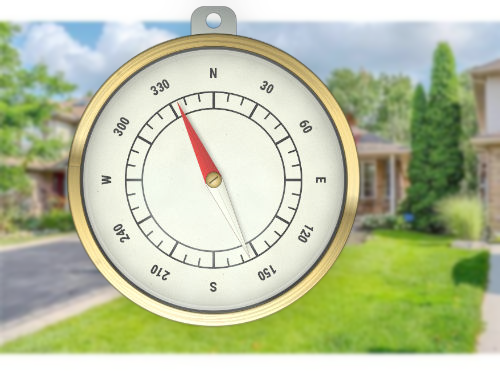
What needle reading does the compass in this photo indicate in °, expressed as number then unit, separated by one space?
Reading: 335 °
